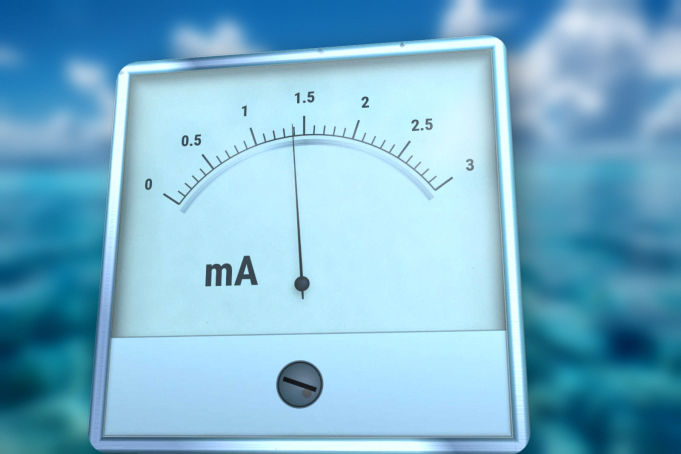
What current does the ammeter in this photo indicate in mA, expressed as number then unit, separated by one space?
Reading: 1.4 mA
